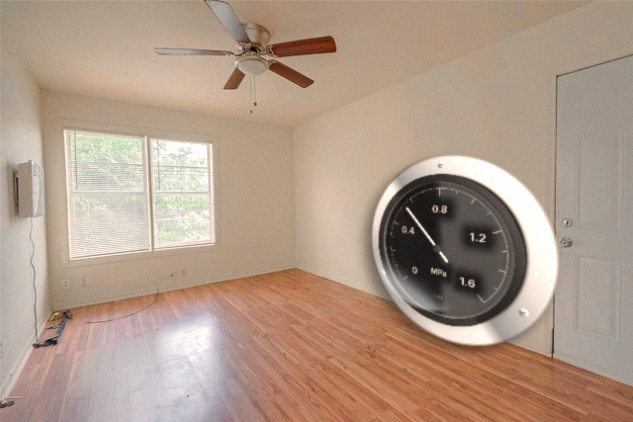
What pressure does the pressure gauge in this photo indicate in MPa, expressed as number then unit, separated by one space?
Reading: 0.55 MPa
